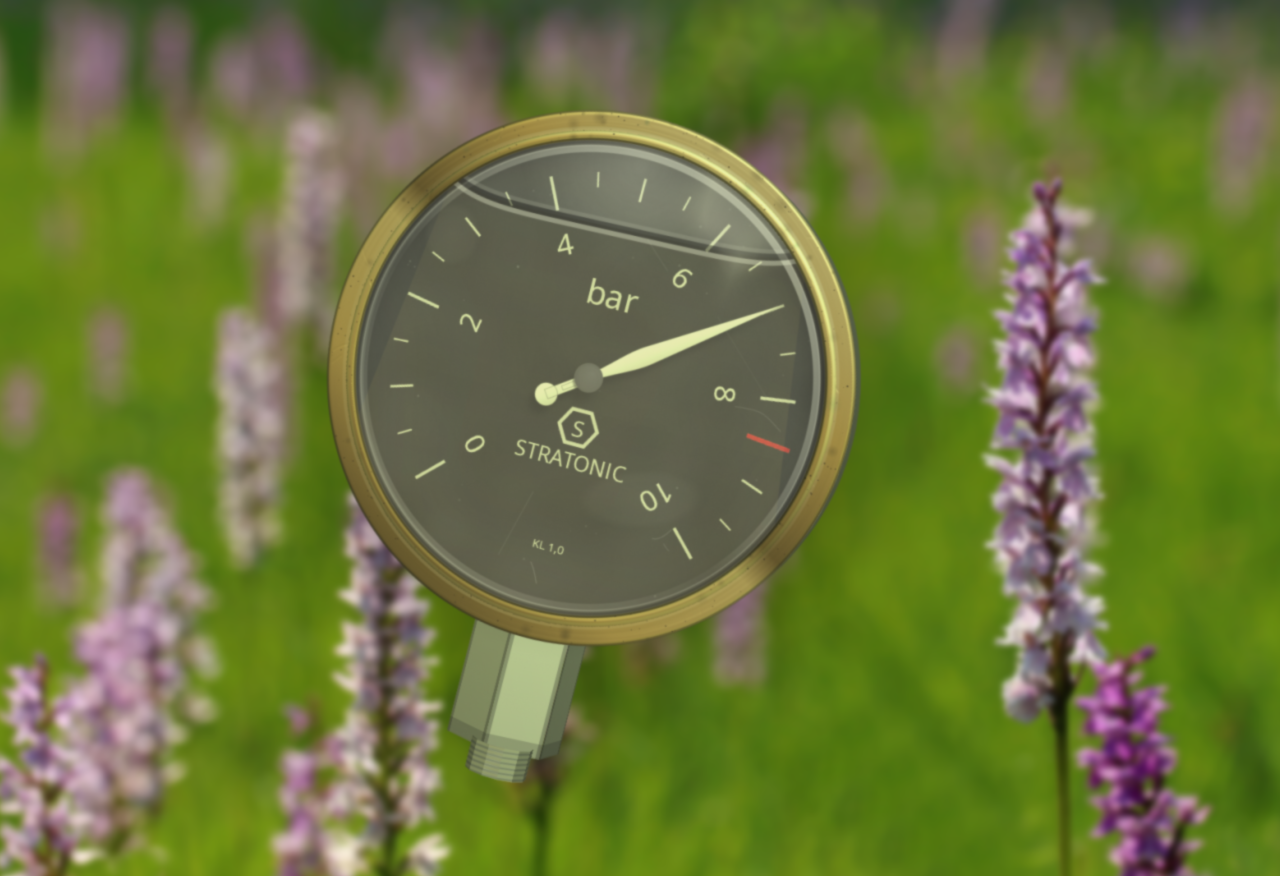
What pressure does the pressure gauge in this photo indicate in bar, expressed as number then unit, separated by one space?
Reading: 7 bar
